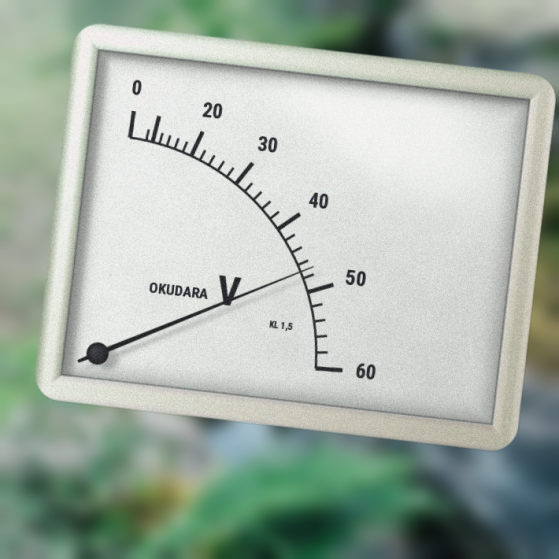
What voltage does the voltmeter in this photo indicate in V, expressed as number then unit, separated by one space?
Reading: 47 V
